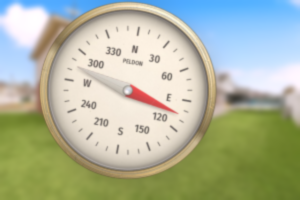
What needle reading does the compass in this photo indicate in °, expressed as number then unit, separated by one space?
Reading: 105 °
